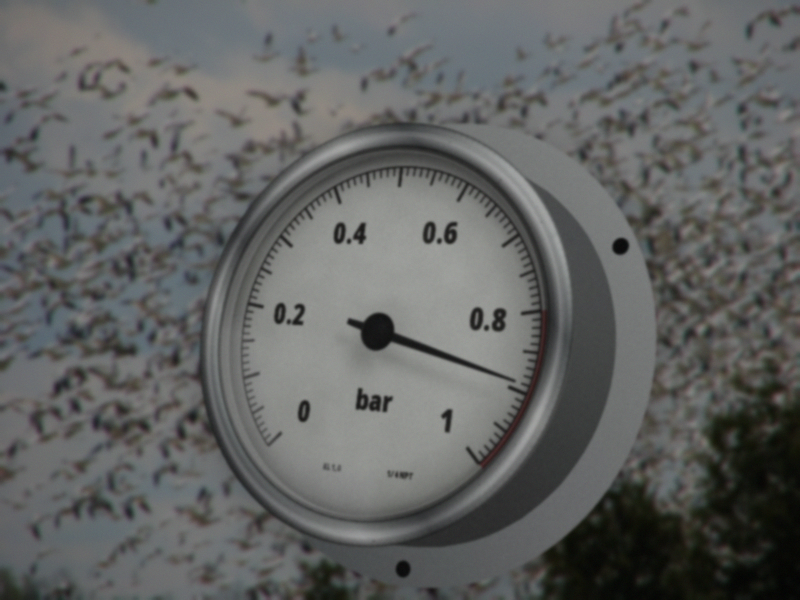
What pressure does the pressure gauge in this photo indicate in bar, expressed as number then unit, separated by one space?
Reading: 0.89 bar
